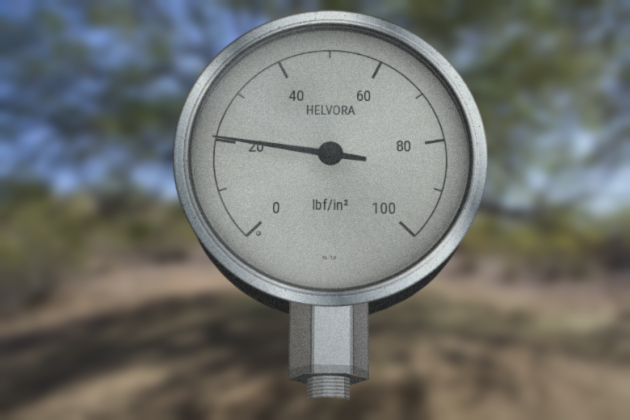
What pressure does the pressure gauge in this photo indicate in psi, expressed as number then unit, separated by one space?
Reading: 20 psi
